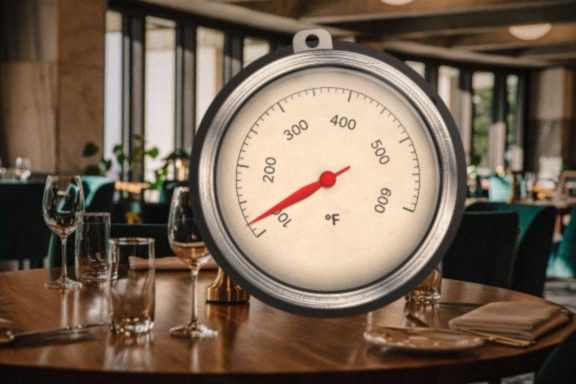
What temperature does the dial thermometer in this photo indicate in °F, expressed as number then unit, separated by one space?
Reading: 120 °F
